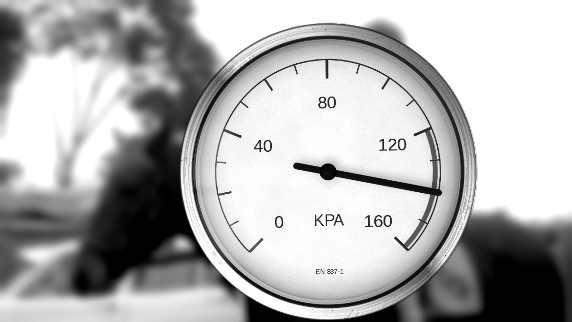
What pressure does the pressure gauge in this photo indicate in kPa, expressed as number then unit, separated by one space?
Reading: 140 kPa
